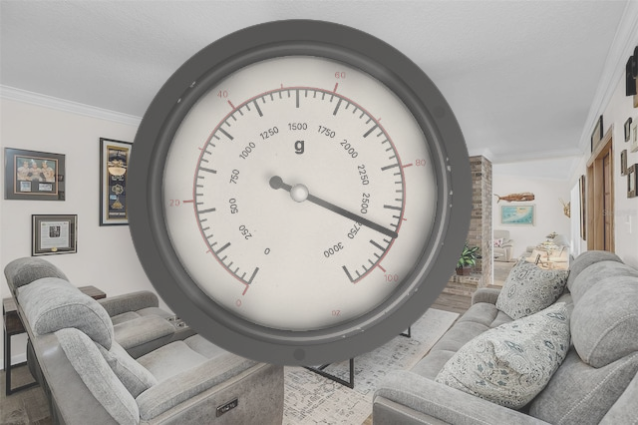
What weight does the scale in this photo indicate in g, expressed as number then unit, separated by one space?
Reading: 2650 g
